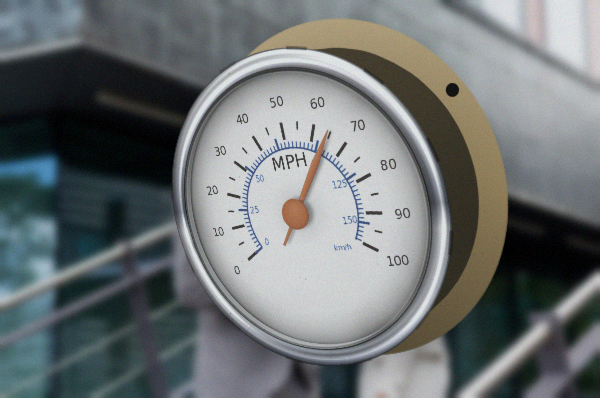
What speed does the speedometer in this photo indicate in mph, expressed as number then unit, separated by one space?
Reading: 65 mph
